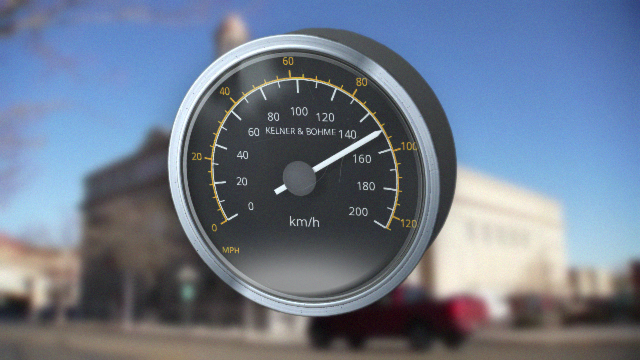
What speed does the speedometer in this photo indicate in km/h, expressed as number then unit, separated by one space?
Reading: 150 km/h
